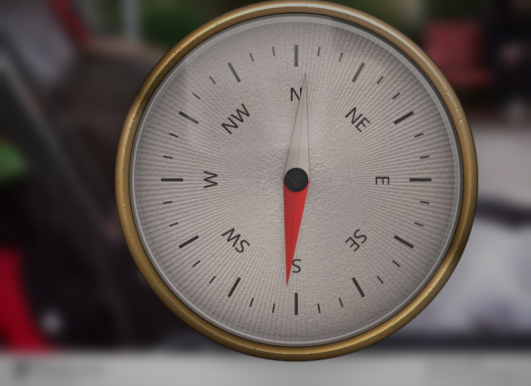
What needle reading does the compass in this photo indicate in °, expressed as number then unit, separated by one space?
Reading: 185 °
